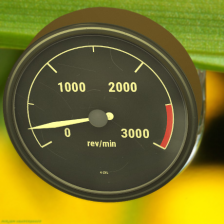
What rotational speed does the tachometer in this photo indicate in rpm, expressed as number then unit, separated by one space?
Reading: 250 rpm
